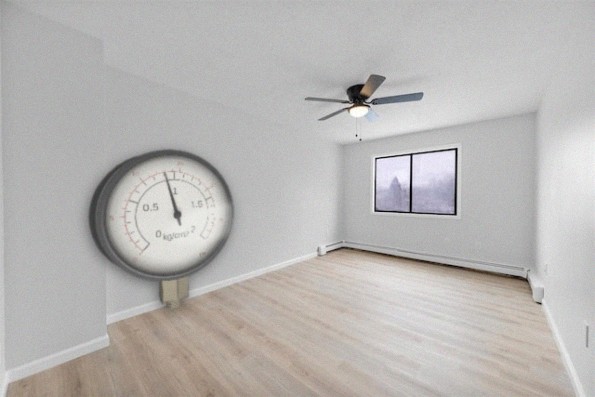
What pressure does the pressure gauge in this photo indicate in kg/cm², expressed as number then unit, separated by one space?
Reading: 0.9 kg/cm²
